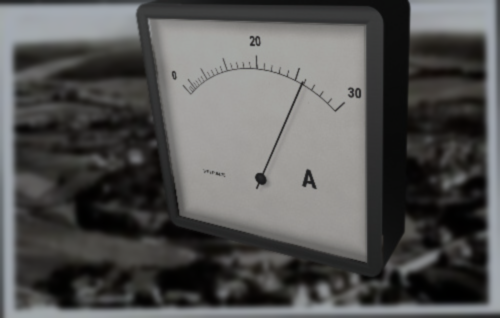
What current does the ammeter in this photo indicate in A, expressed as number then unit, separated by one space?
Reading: 26 A
